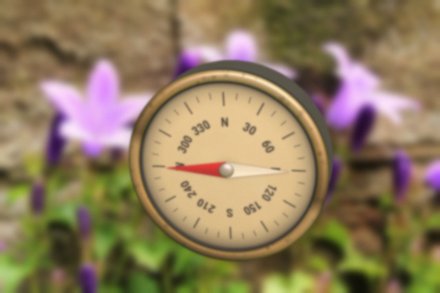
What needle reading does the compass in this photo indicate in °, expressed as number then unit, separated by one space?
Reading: 270 °
